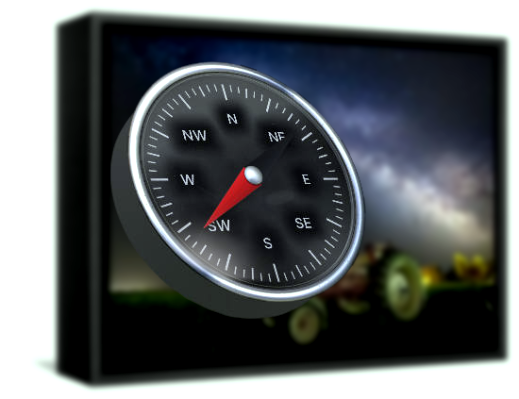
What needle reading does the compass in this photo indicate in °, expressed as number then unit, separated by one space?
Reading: 232.5 °
